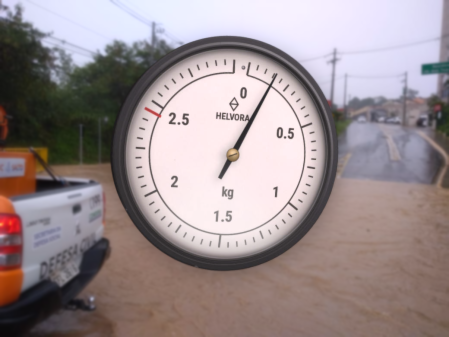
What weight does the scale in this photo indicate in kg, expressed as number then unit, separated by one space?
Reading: 0.15 kg
